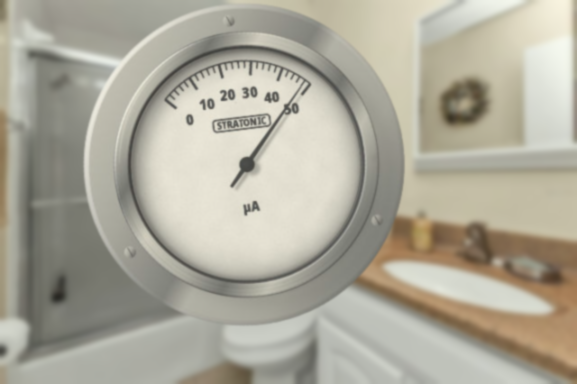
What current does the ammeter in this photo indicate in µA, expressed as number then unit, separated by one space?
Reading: 48 µA
